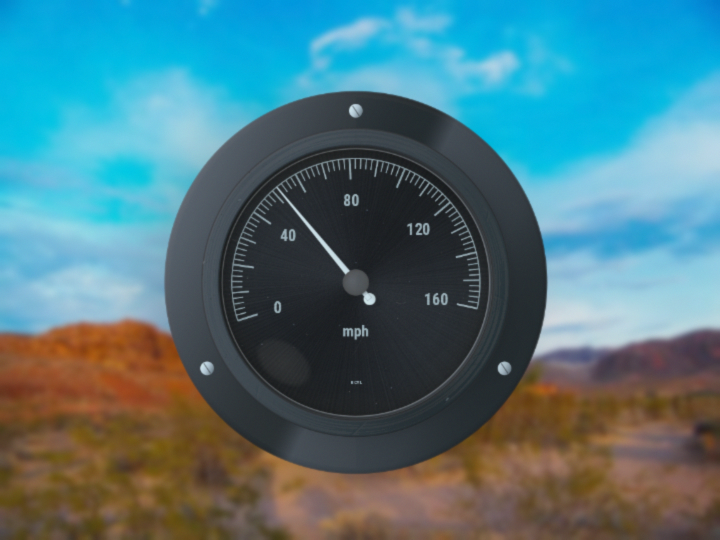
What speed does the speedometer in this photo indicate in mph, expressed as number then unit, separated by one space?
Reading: 52 mph
